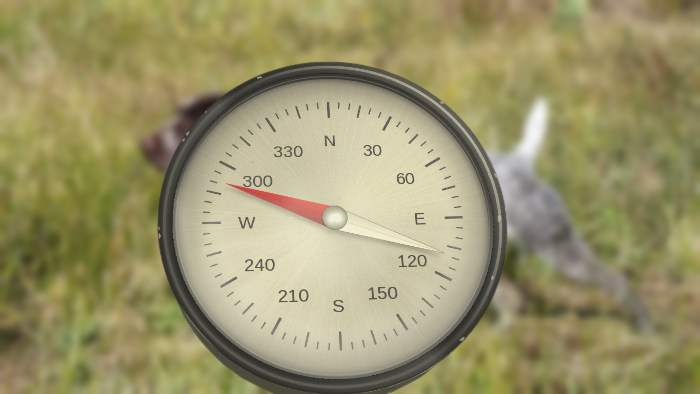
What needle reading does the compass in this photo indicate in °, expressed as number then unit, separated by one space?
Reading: 290 °
